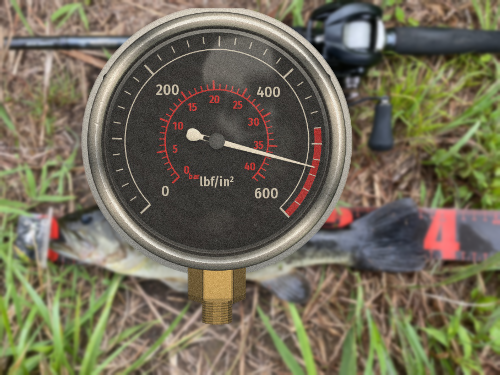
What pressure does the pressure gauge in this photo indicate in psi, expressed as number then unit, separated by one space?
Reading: 530 psi
